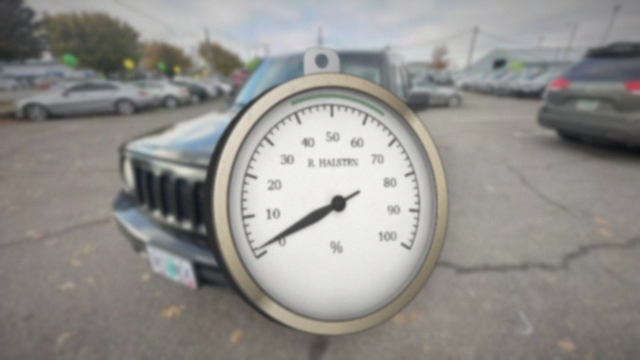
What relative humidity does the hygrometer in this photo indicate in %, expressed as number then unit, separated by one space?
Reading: 2 %
